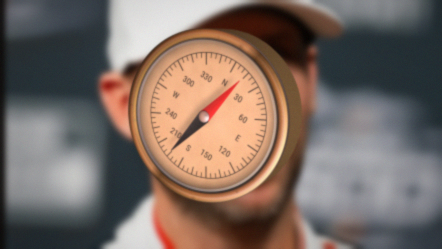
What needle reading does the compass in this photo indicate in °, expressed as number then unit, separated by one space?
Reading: 15 °
